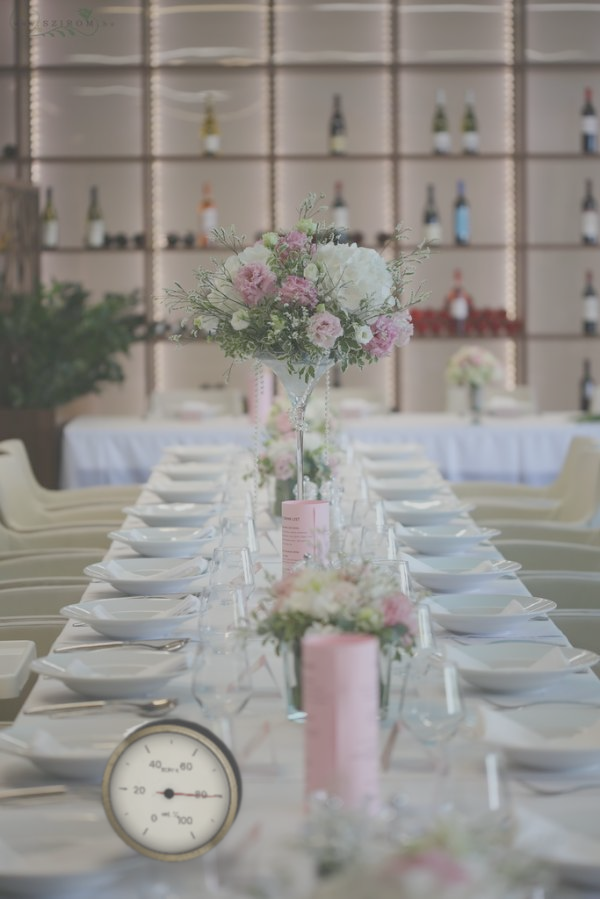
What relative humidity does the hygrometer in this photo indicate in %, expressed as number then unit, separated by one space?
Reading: 80 %
